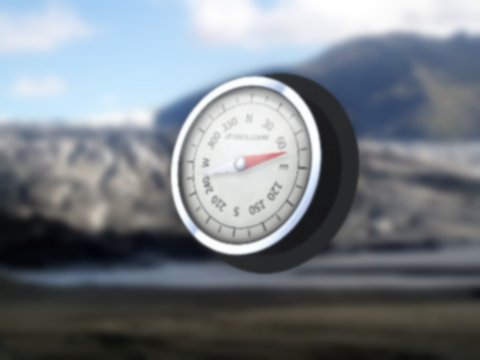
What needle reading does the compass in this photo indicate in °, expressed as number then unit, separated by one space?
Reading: 75 °
